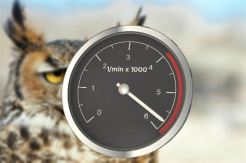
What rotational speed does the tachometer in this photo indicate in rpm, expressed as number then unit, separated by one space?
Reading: 5750 rpm
